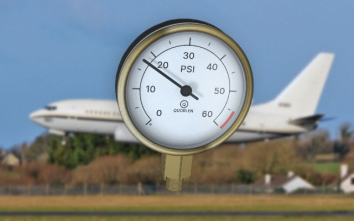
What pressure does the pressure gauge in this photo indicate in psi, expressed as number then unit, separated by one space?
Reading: 17.5 psi
